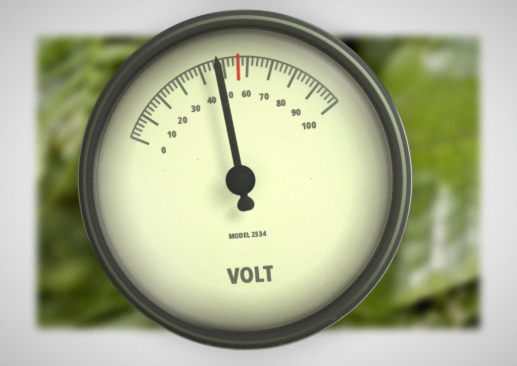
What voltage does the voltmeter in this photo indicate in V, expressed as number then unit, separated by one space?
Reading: 48 V
